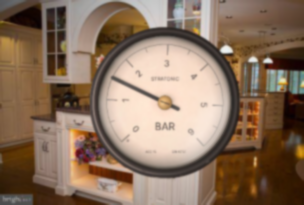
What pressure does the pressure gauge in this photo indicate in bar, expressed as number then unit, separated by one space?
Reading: 1.5 bar
